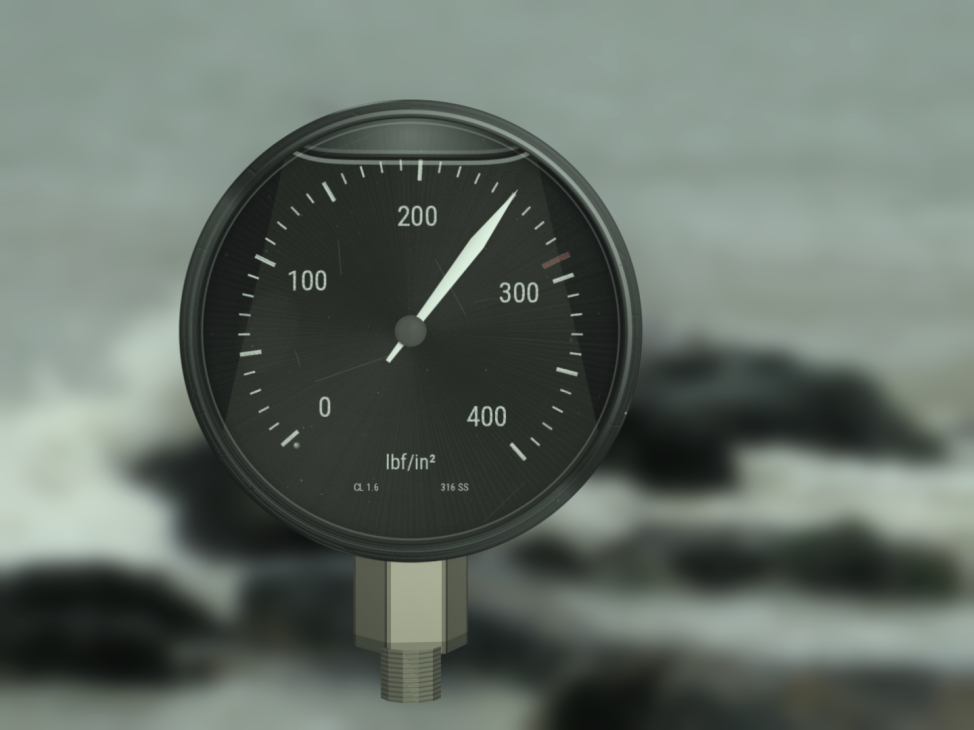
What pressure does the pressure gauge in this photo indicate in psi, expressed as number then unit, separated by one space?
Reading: 250 psi
